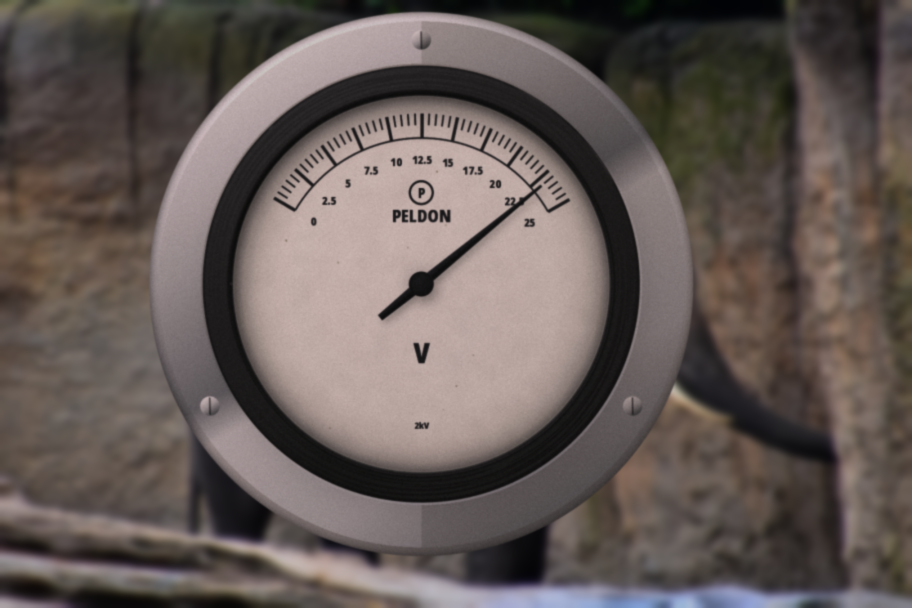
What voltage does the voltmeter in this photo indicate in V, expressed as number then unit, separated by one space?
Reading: 23 V
